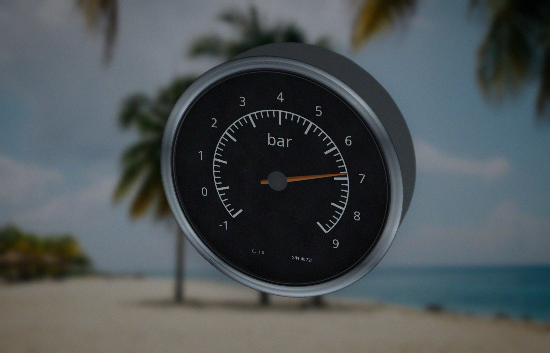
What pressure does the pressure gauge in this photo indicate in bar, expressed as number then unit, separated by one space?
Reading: 6.8 bar
